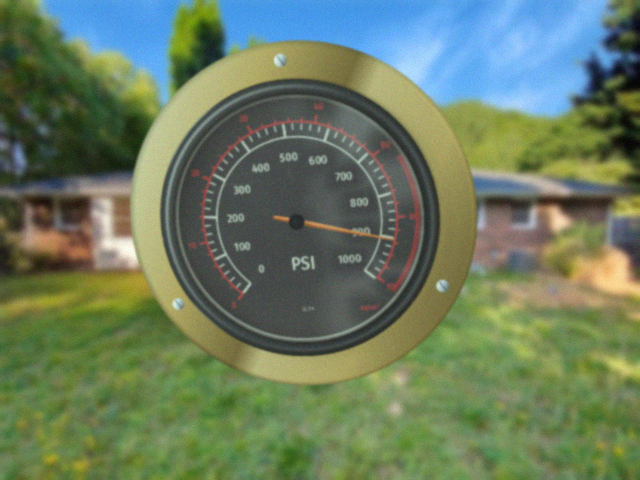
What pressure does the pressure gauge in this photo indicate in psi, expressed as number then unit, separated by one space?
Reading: 900 psi
